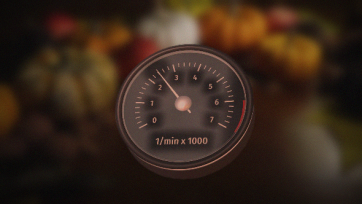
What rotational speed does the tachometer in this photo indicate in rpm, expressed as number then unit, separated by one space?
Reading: 2400 rpm
